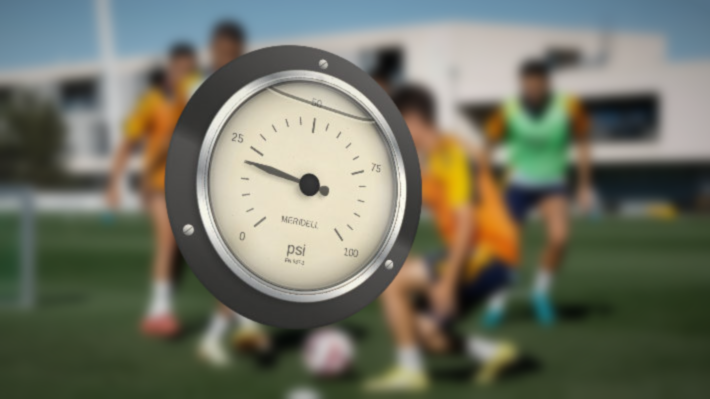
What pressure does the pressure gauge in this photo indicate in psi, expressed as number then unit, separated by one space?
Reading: 20 psi
